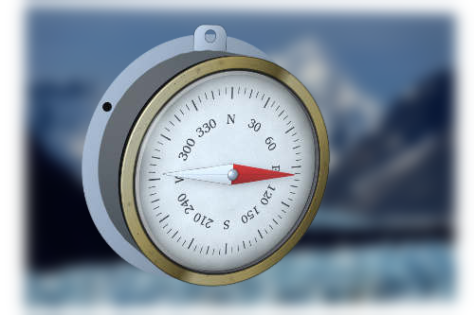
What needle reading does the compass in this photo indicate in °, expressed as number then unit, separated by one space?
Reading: 95 °
